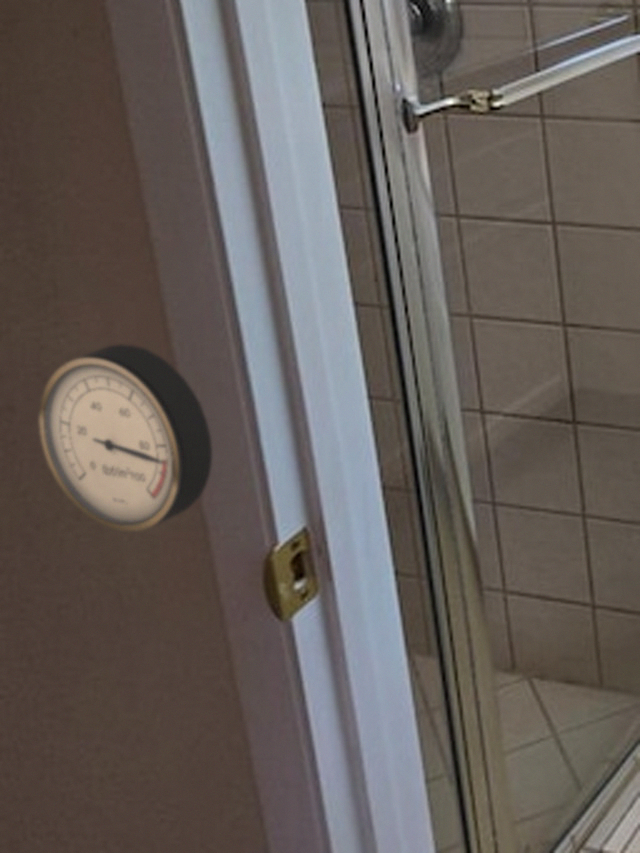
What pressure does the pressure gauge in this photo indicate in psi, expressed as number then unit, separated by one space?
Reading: 85 psi
